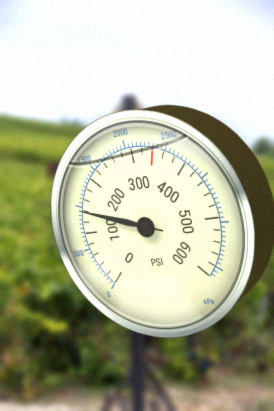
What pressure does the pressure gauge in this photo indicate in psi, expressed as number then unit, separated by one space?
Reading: 140 psi
